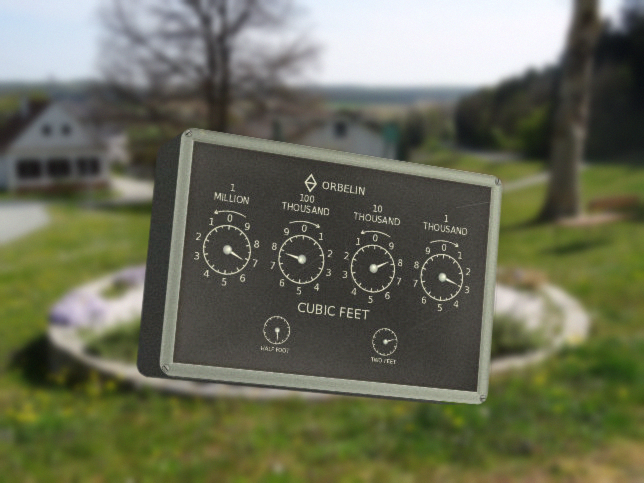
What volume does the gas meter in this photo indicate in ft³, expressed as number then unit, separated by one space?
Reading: 678300 ft³
